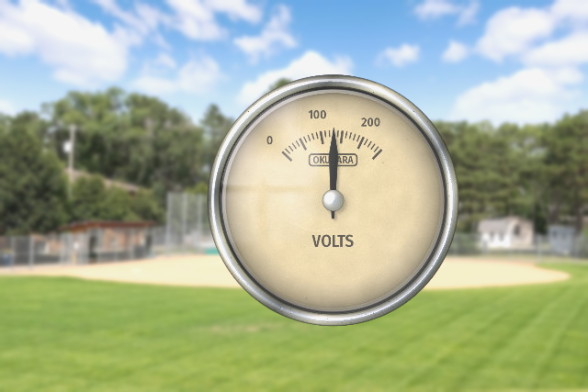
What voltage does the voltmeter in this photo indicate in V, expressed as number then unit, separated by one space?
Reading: 130 V
